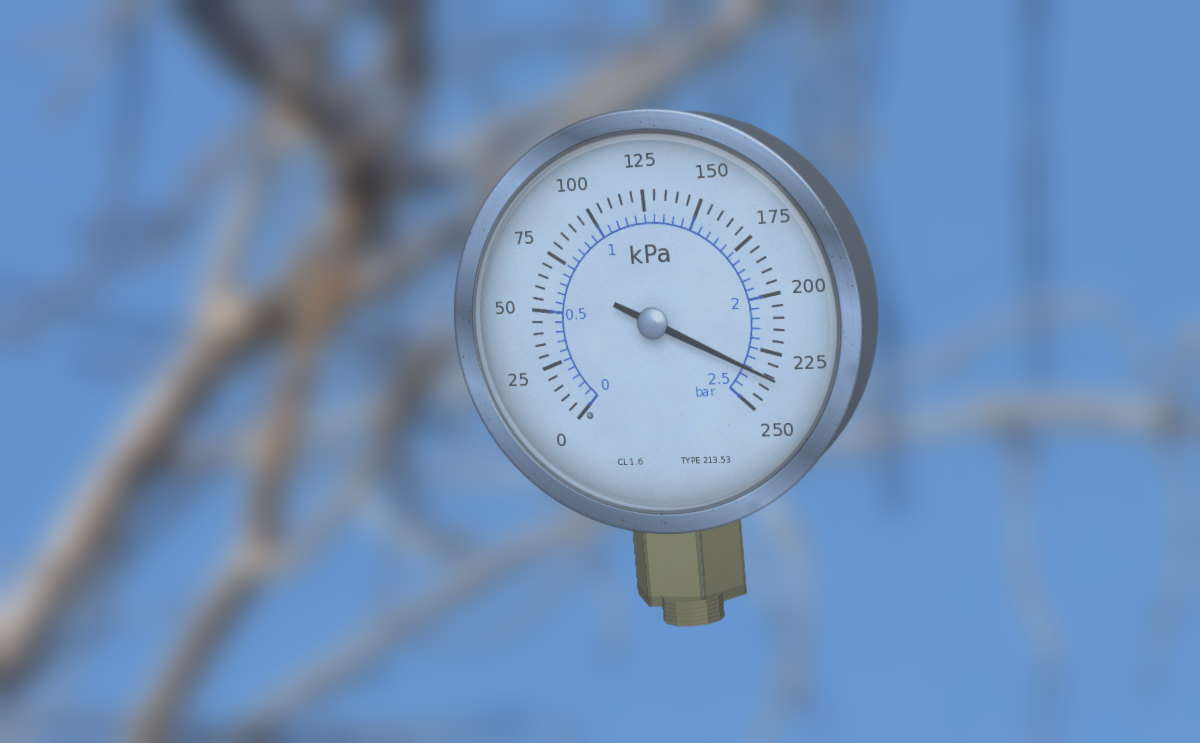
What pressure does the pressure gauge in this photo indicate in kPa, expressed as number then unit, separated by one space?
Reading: 235 kPa
